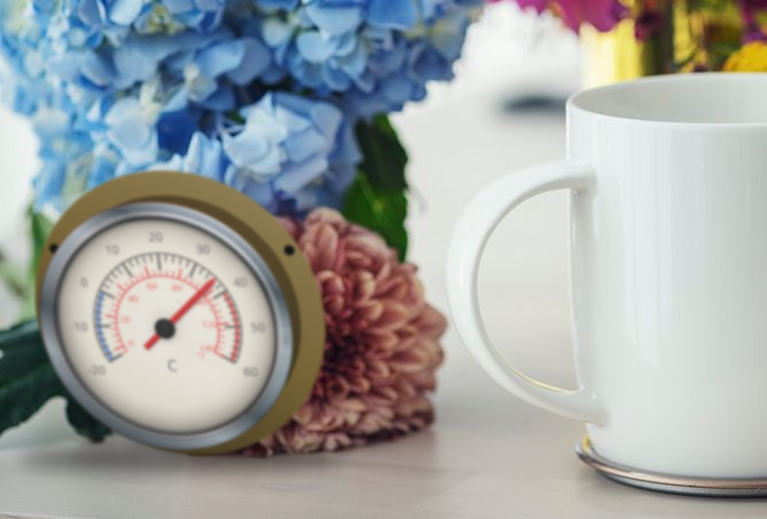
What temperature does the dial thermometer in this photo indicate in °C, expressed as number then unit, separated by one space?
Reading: 36 °C
